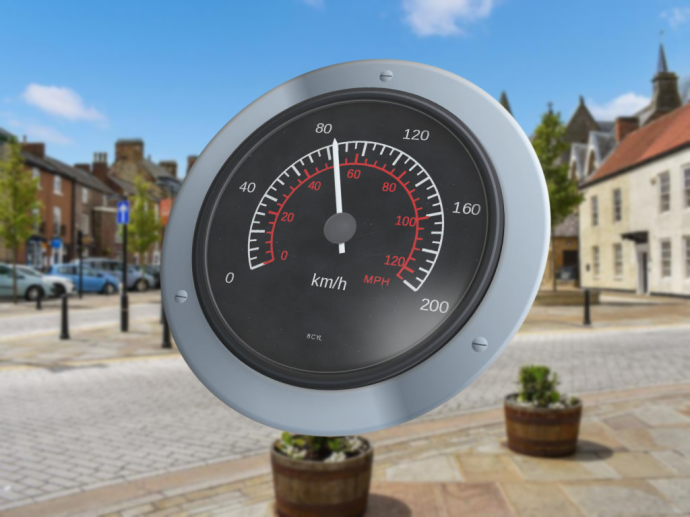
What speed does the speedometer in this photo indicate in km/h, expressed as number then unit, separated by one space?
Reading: 85 km/h
